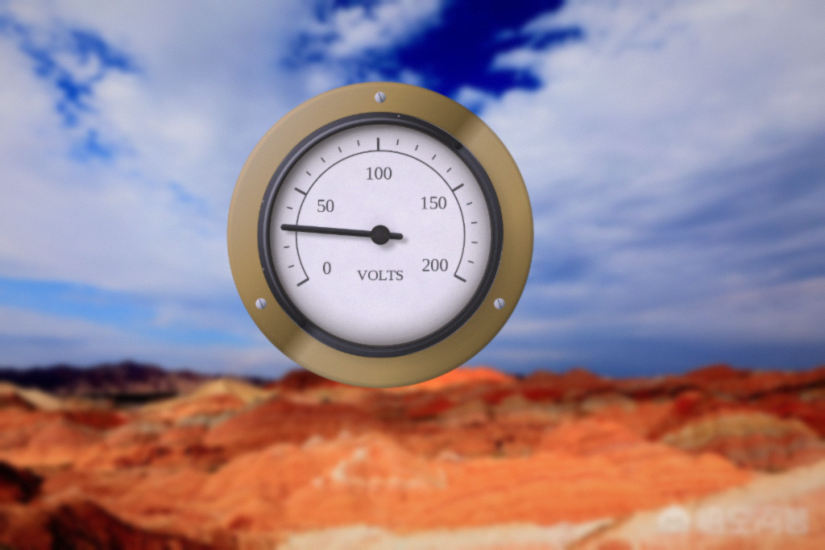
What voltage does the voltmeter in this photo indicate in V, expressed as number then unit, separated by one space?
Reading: 30 V
